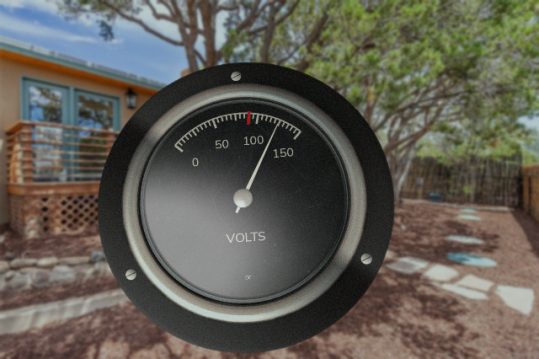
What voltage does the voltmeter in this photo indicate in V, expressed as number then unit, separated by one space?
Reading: 125 V
